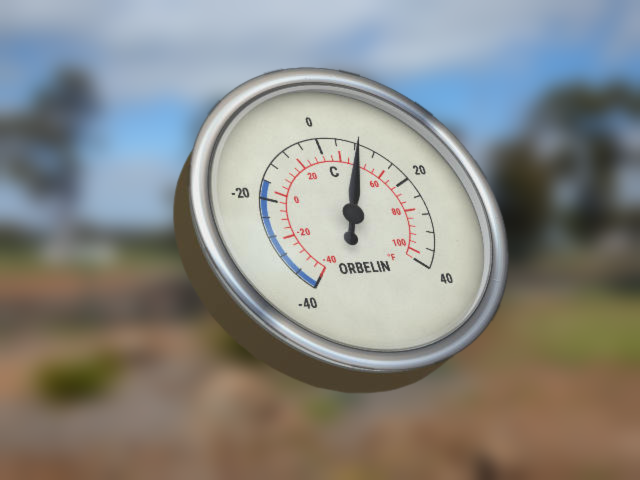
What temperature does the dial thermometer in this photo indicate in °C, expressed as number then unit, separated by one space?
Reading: 8 °C
